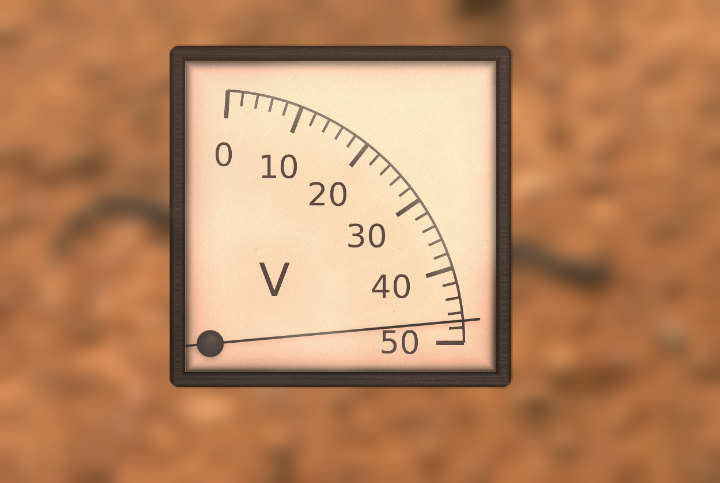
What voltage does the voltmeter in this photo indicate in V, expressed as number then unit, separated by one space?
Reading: 47 V
